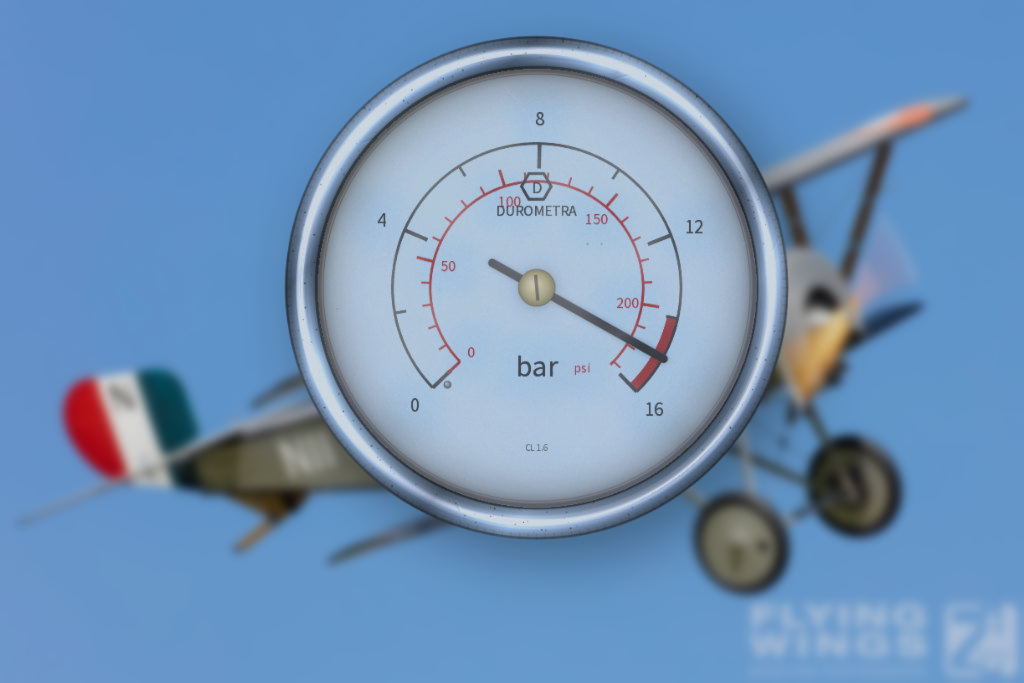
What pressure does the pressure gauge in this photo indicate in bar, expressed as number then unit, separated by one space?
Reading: 15 bar
